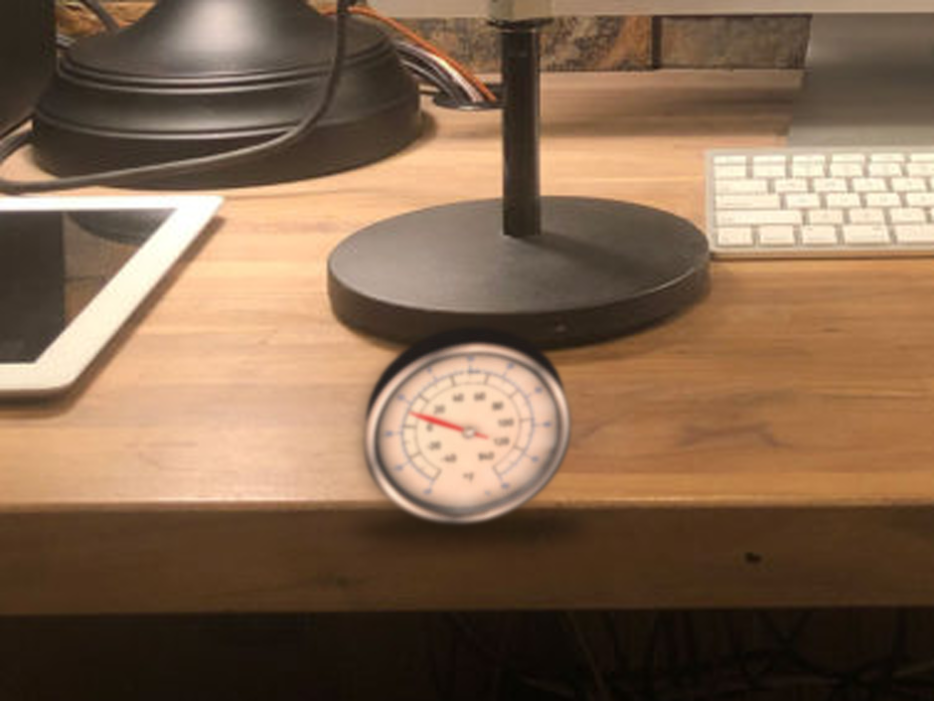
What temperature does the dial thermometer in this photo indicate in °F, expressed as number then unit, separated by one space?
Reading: 10 °F
